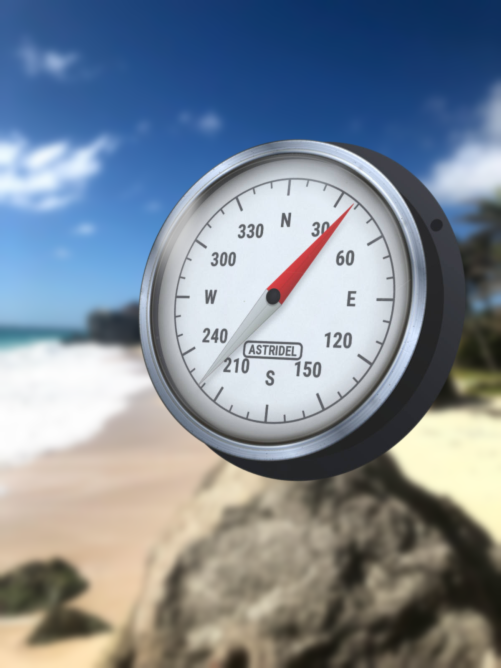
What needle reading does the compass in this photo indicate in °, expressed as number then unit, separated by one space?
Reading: 40 °
